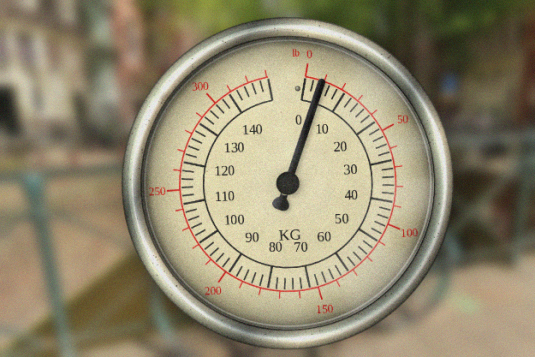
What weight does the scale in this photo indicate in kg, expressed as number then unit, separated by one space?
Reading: 4 kg
